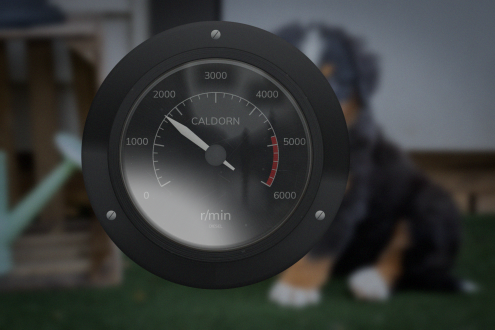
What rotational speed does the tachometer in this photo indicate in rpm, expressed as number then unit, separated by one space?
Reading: 1700 rpm
